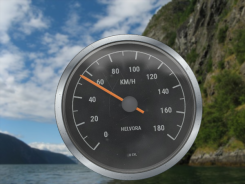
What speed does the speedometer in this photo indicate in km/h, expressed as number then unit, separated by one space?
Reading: 55 km/h
